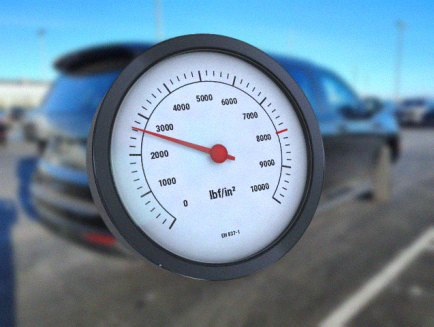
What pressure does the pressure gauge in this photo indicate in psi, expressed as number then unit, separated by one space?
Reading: 2600 psi
